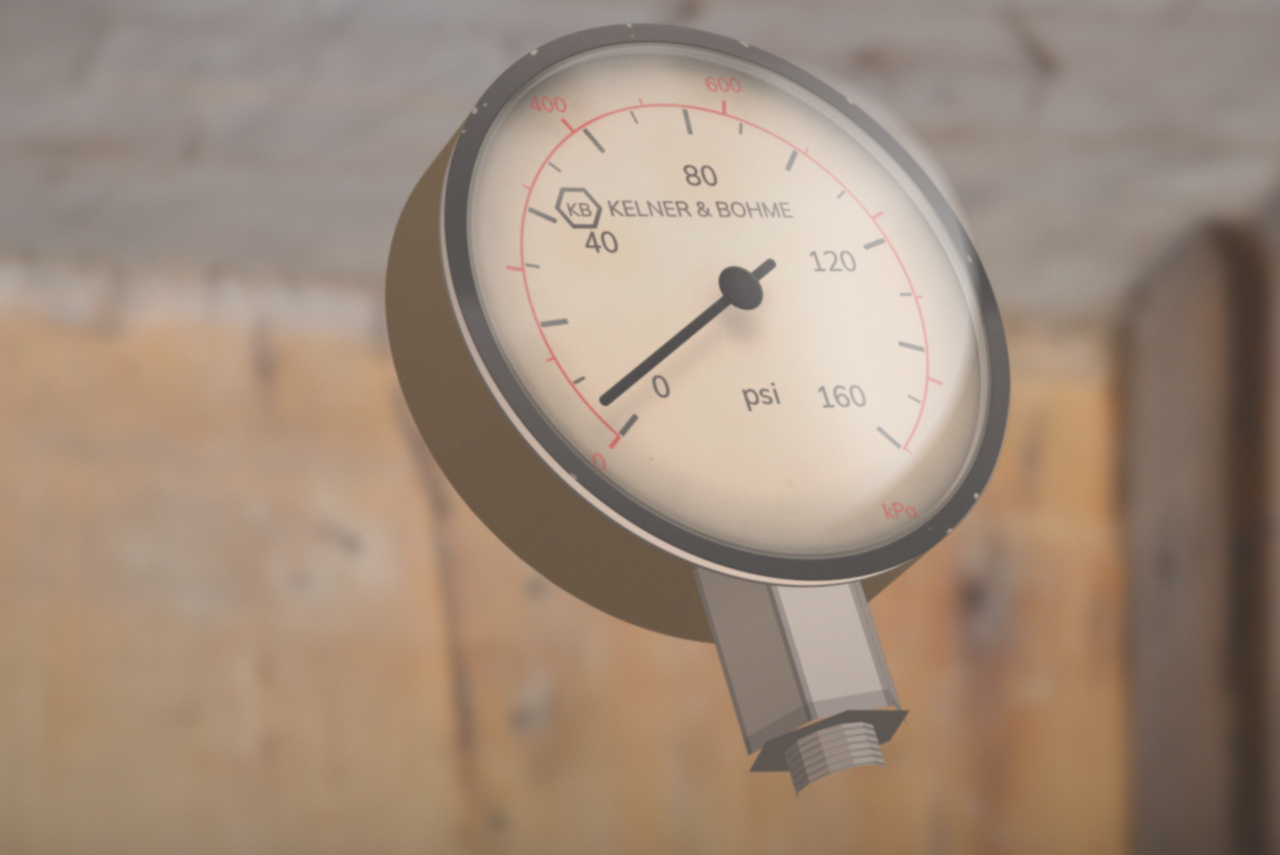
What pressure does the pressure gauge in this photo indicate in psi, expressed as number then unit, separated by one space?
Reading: 5 psi
